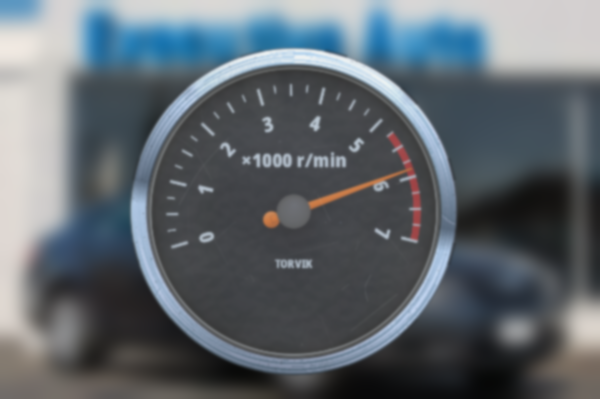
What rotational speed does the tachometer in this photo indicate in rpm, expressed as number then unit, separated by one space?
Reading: 5875 rpm
